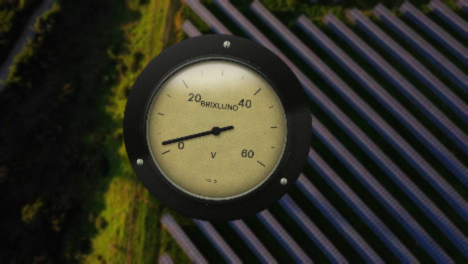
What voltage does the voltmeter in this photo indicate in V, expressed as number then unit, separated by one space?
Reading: 2.5 V
